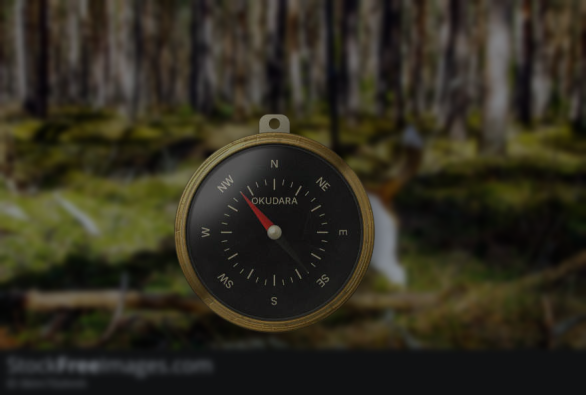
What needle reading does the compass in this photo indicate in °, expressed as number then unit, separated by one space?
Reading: 320 °
